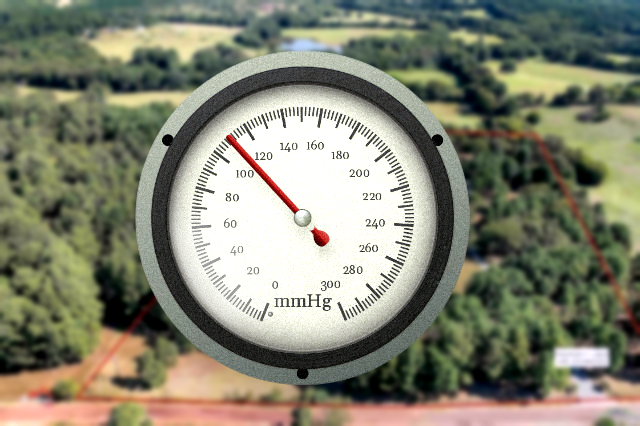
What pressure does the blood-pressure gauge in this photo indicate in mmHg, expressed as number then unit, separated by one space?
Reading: 110 mmHg
